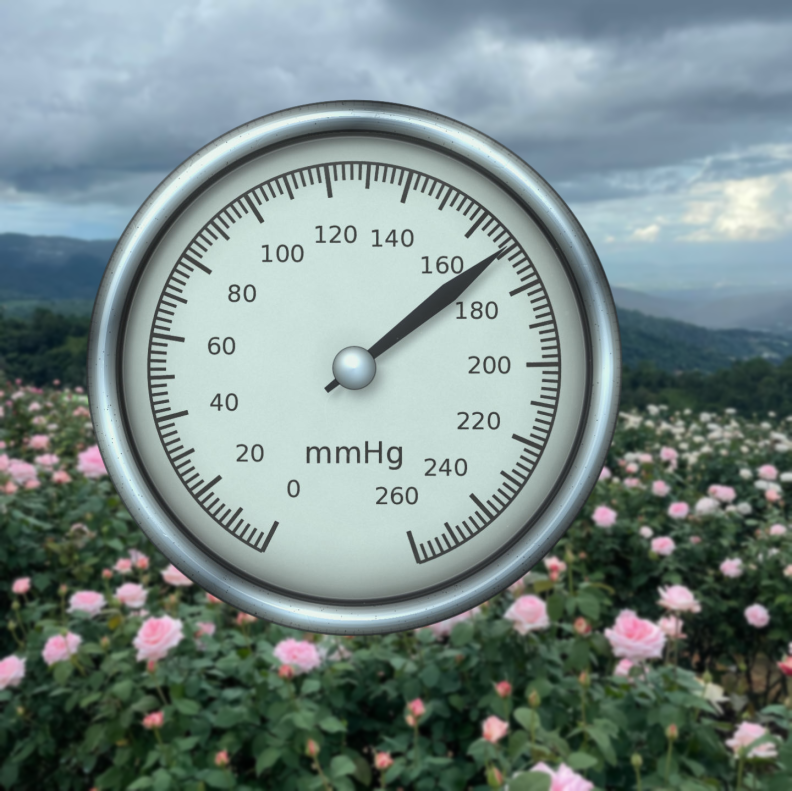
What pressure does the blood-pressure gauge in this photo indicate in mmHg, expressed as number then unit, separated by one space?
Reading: 169 mmHg
